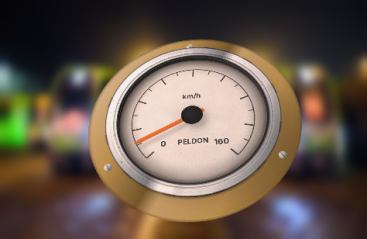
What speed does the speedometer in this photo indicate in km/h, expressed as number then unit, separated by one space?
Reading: 10 km/h
